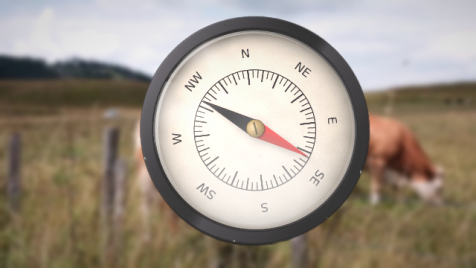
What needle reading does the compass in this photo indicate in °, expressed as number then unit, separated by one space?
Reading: 125 °
